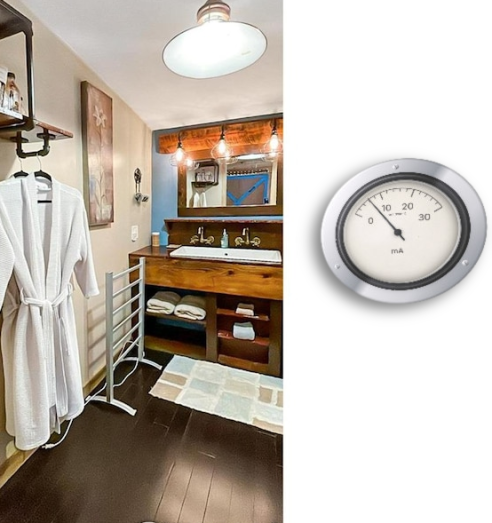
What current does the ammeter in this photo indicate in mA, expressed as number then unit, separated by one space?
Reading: 6 mA
